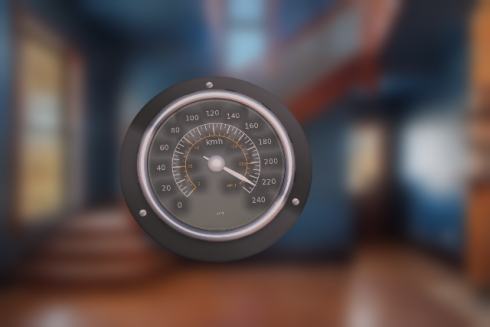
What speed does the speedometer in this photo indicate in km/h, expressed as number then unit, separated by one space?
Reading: 230 km/h
